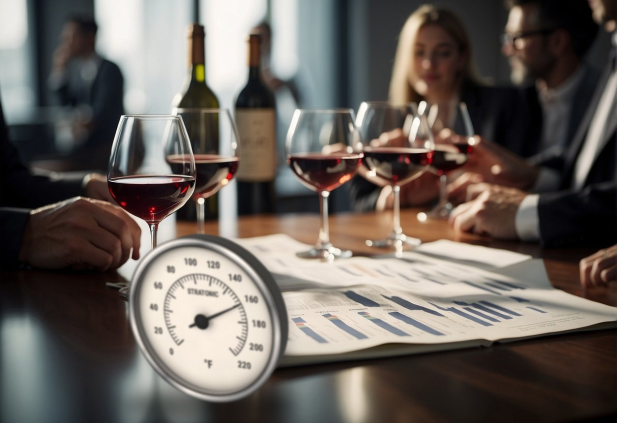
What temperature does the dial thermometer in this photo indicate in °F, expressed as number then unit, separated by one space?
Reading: 160 °F
